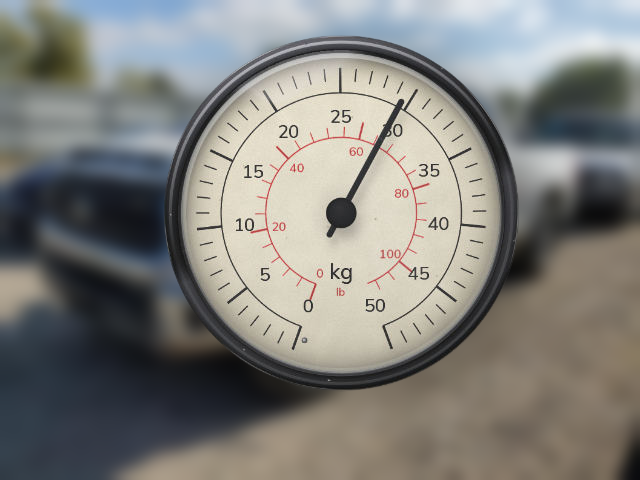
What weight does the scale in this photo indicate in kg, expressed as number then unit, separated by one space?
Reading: 29.5 kg
